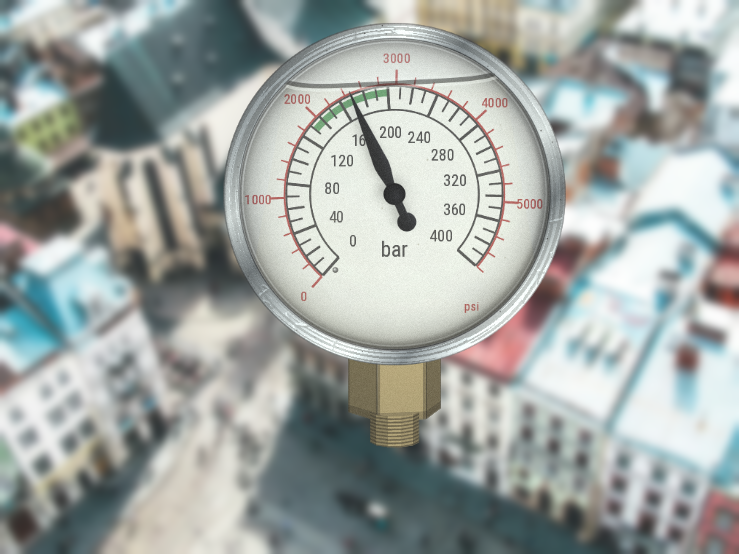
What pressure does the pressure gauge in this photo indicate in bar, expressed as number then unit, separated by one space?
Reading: 170 bar
